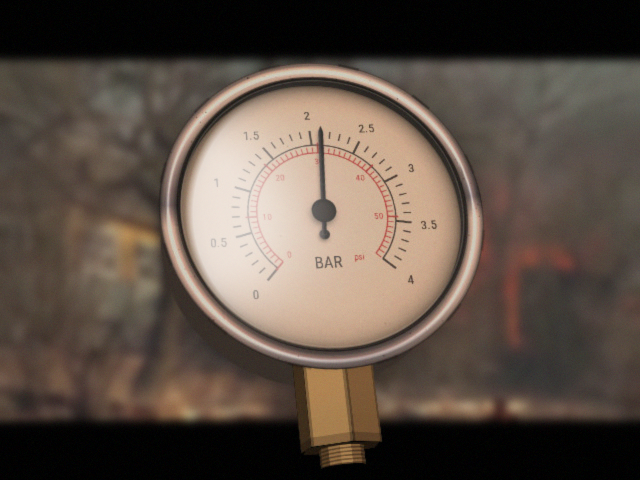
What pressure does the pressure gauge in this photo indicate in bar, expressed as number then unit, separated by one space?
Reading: 2.1 bar
